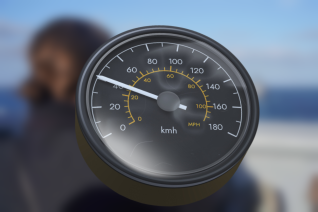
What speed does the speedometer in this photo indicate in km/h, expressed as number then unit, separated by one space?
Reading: 40 km/h
